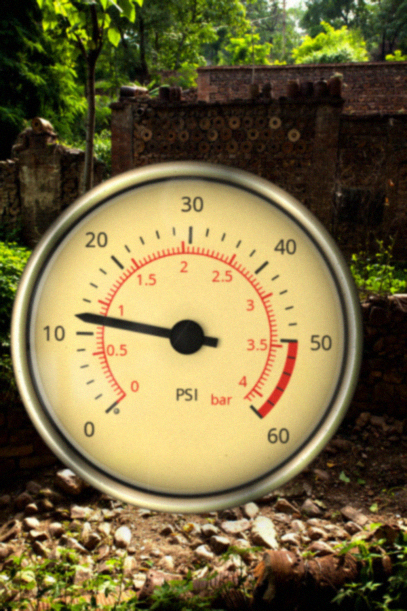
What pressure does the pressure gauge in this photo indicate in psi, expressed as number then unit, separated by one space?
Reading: 12 psi
